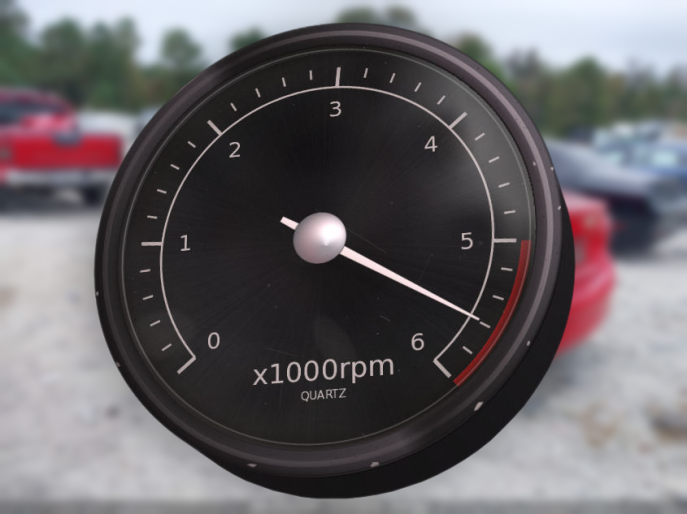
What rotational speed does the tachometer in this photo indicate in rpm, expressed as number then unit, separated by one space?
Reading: 5600 rpm
